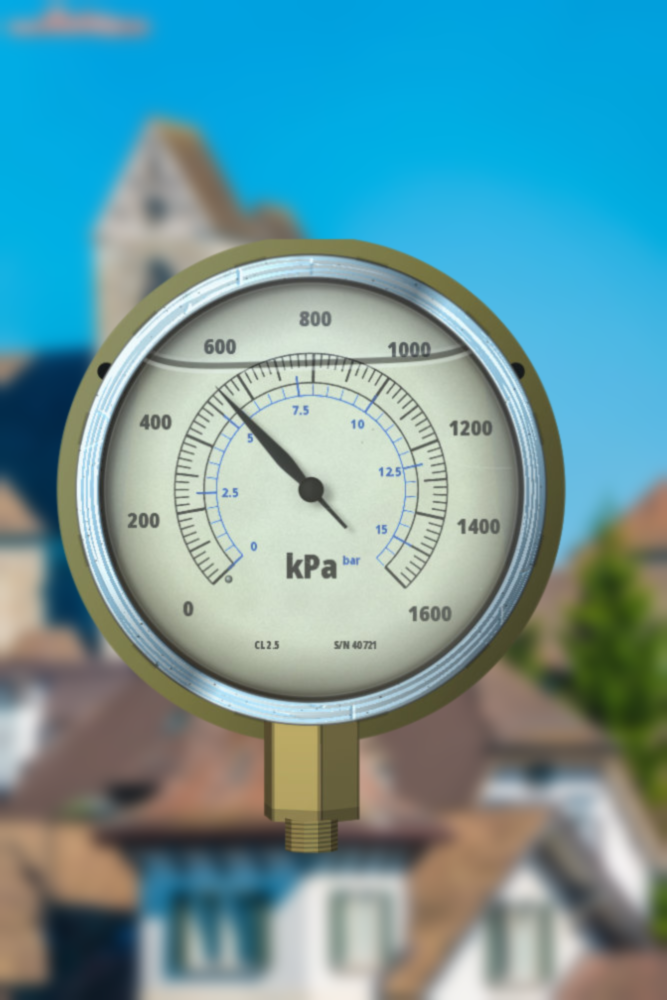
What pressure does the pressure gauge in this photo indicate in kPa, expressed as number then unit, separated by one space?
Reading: 540 kPa
